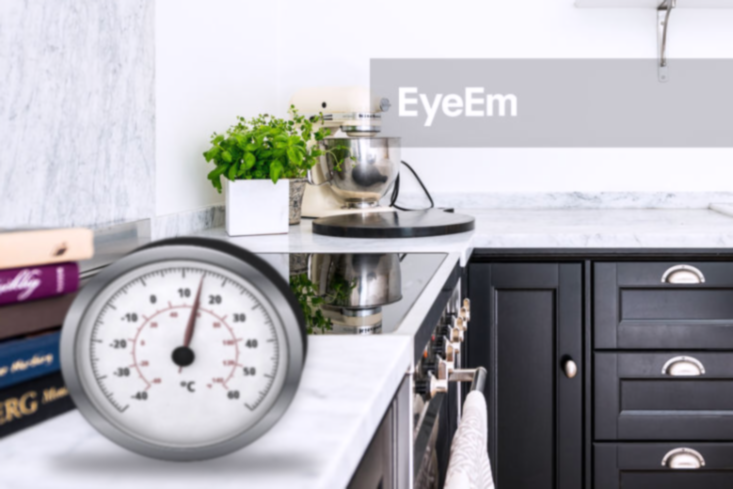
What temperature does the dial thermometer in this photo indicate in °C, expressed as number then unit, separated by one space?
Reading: 15 °C
